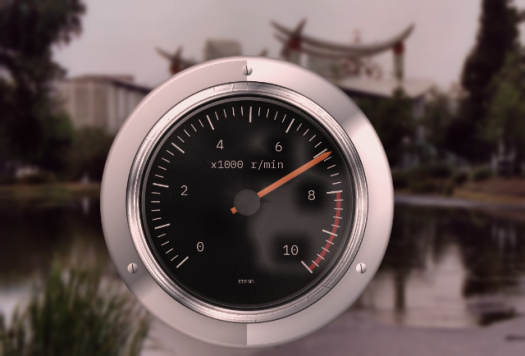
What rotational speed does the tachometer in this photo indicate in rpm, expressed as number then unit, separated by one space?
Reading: 7100 rpm
